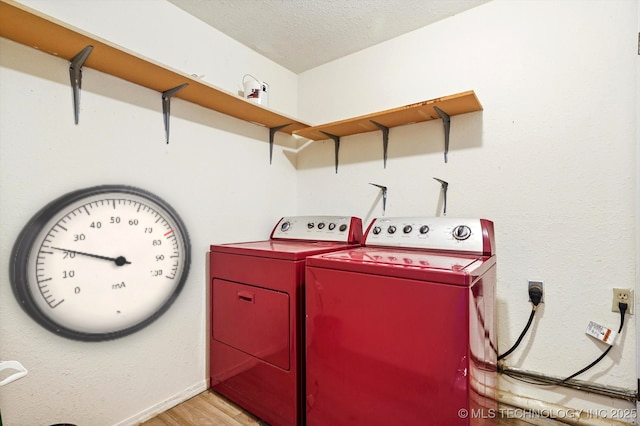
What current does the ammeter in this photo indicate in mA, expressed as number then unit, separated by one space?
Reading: 22 mA
